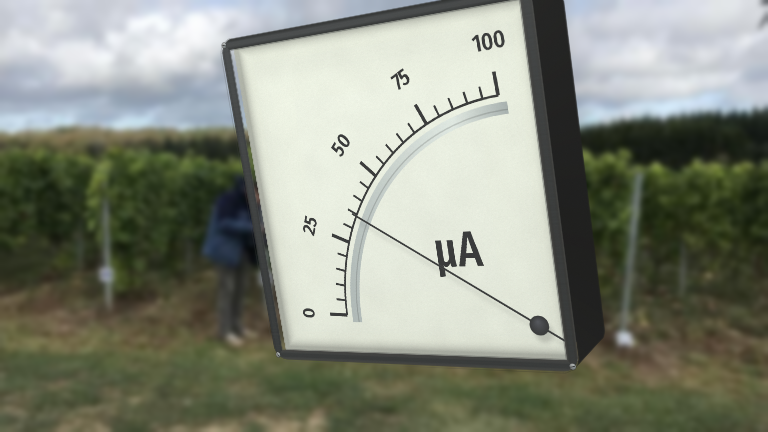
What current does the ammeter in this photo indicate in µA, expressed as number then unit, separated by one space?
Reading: 35 µA
